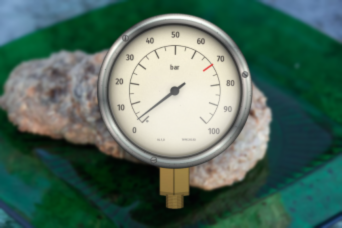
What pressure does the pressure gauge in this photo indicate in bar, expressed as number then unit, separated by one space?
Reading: 2.5 bar
